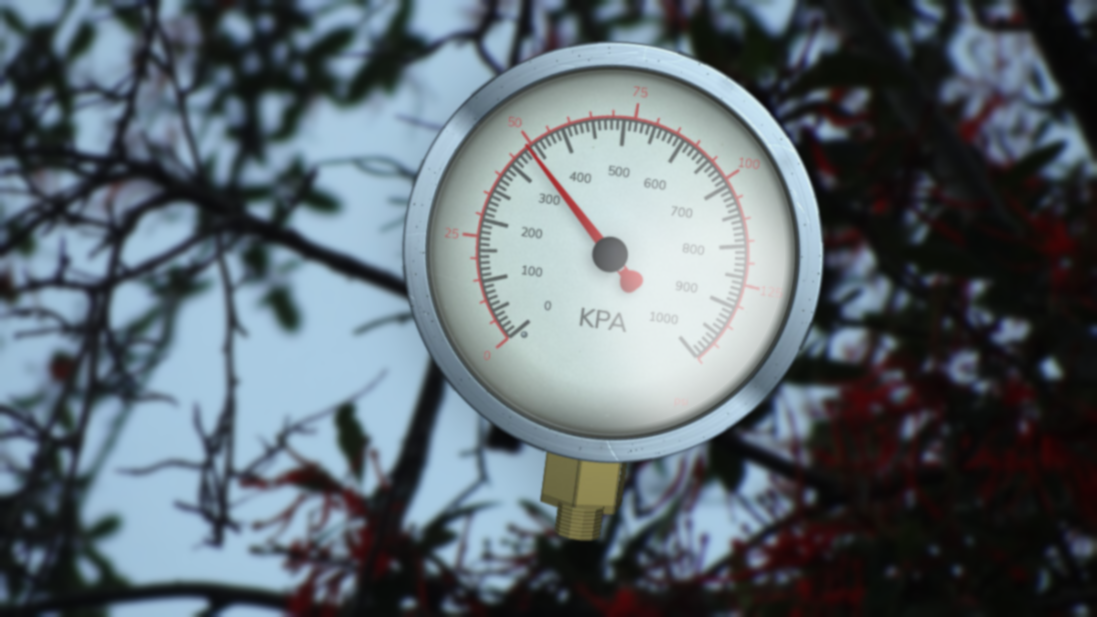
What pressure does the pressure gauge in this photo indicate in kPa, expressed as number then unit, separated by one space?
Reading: 340 kPa
